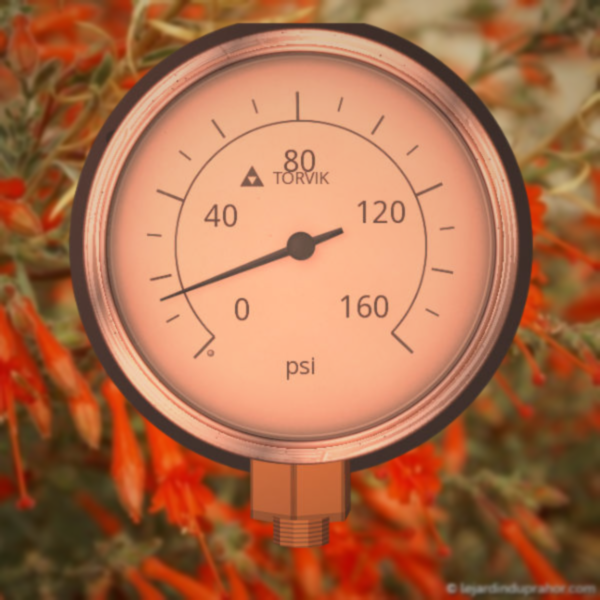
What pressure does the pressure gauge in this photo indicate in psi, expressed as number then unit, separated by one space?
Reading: 15 psi
